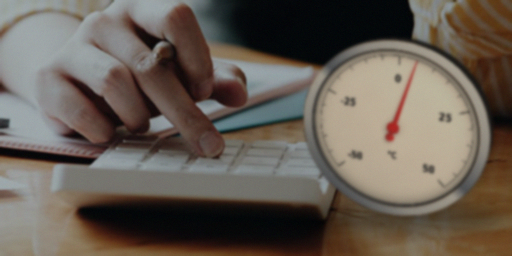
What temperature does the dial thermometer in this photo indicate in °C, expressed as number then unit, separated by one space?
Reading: 5 °C
